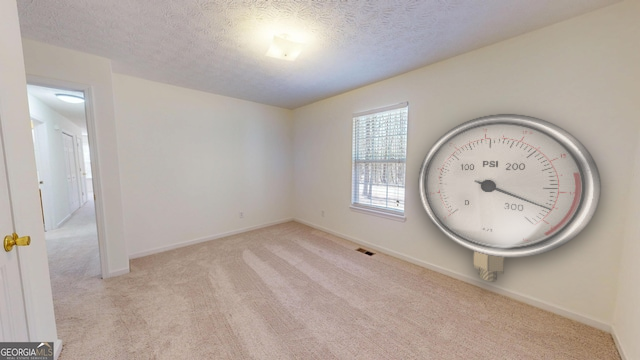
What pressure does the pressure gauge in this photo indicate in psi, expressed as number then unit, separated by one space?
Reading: 275 psi
